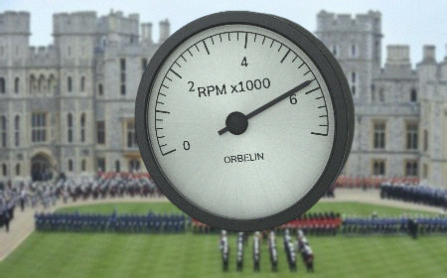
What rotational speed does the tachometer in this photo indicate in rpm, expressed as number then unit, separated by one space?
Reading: 5800 rpm
